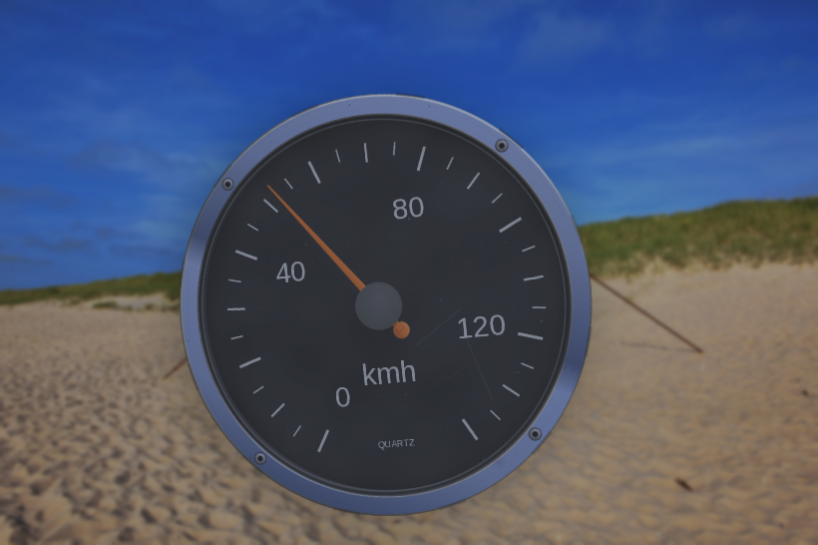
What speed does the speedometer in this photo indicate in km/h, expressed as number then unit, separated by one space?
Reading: 52.5 km/h
